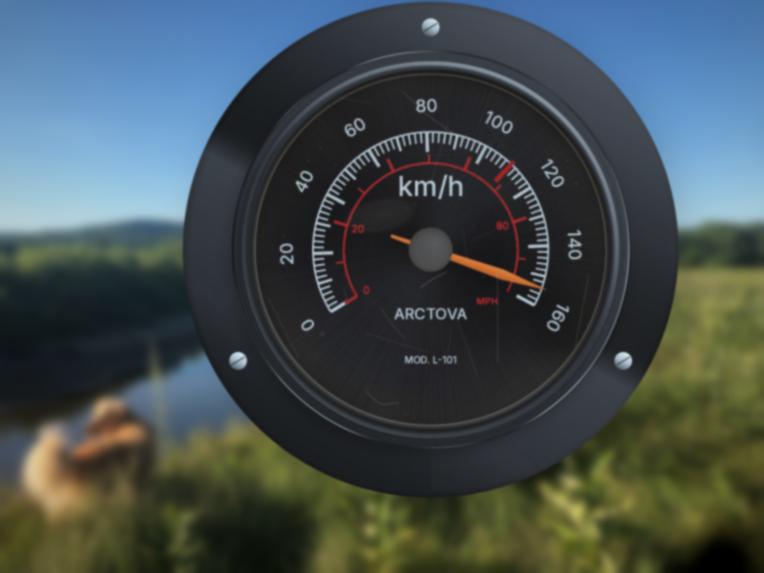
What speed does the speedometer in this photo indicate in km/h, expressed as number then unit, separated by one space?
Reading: 154 km/h
